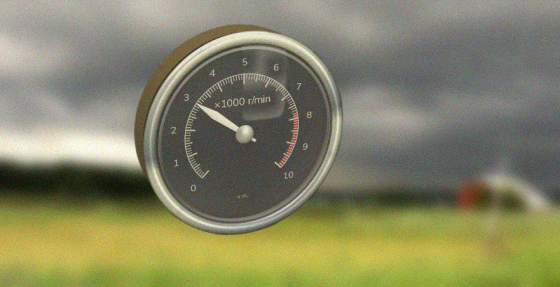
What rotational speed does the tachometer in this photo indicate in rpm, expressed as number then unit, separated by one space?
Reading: 3000 rpm
